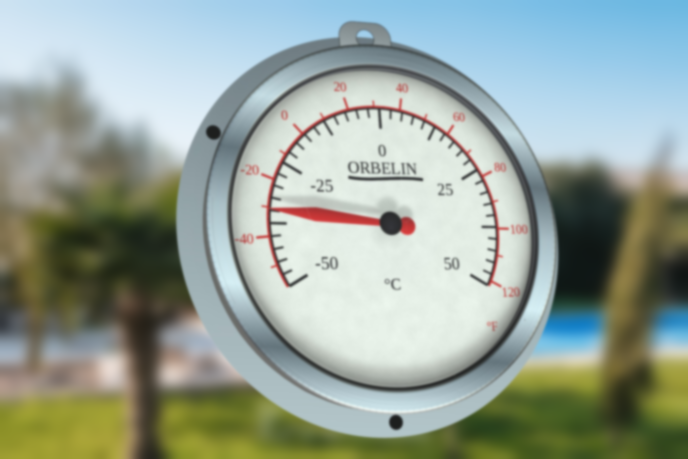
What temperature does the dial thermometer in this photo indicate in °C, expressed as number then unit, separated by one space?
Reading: -35 °C
